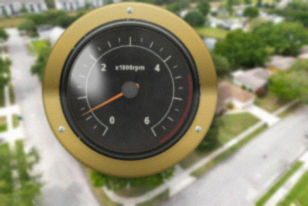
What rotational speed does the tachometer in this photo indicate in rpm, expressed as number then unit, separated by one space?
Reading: 625 rpm
